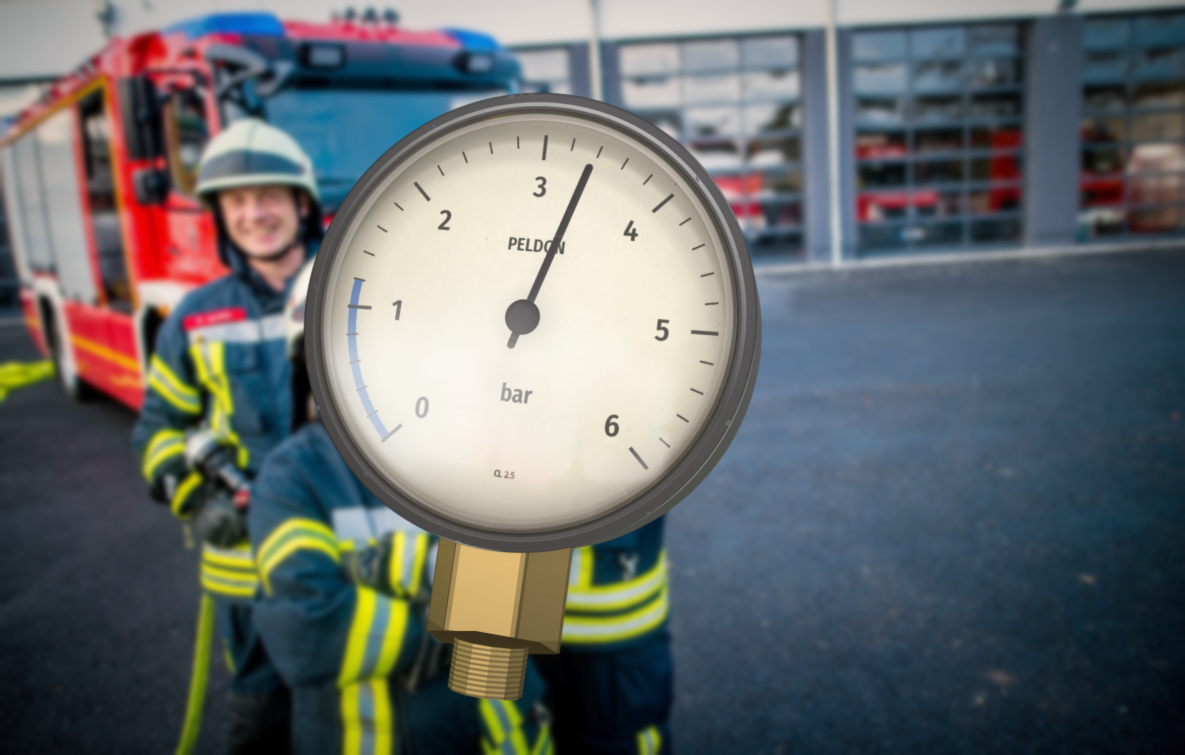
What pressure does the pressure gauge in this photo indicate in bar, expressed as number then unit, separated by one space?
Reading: 3.4 bar
